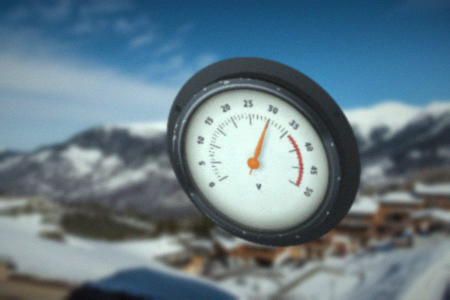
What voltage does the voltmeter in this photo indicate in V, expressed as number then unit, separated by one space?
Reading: 30 V
